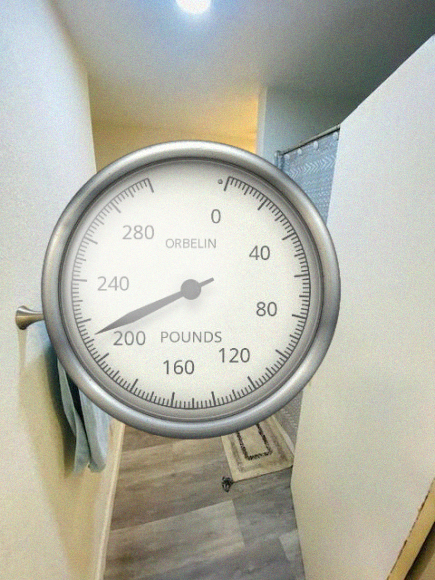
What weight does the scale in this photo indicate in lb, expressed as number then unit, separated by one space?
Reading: 212 lb
